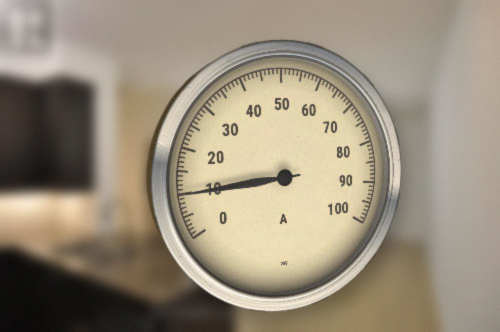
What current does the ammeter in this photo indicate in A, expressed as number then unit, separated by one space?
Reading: 10 A
